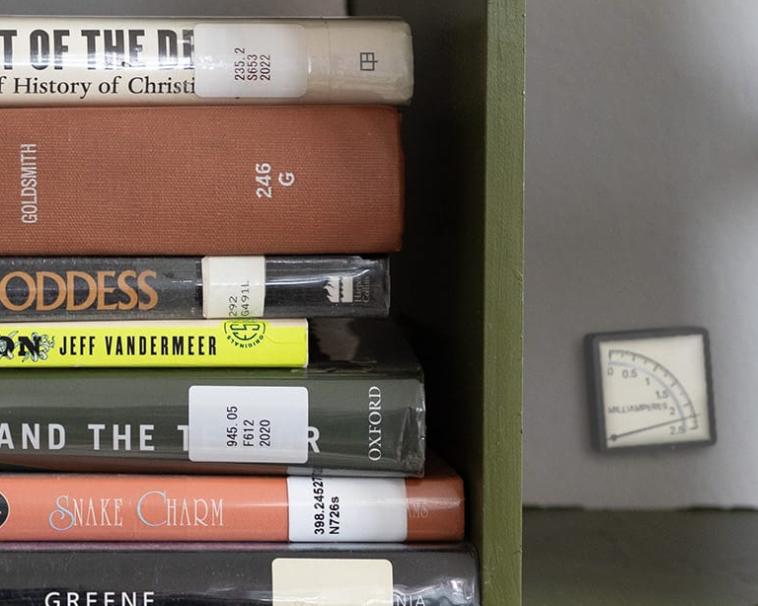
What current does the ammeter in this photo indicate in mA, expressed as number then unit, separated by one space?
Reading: 2.25 mA
